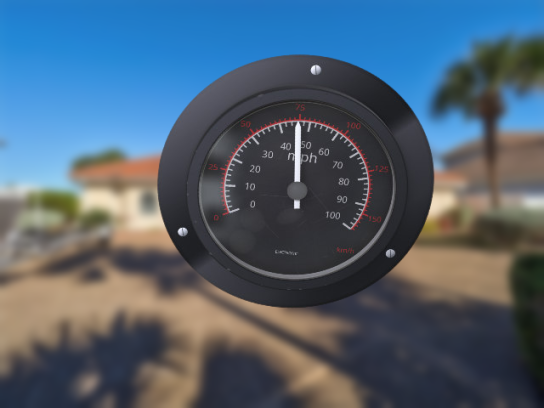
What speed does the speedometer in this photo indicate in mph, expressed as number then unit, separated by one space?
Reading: 46 mph
